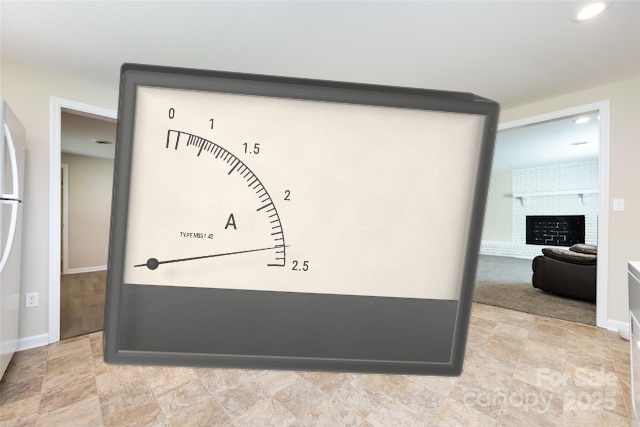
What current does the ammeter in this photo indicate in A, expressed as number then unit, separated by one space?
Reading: 2.35 A
